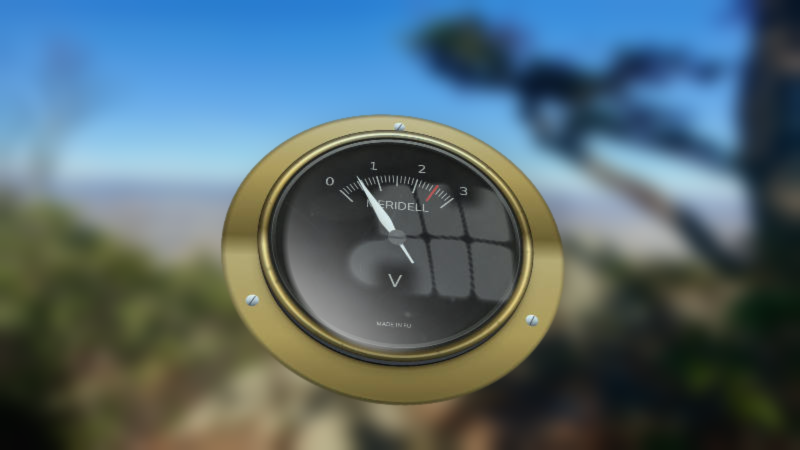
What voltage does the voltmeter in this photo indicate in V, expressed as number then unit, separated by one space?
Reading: 0.5 V
